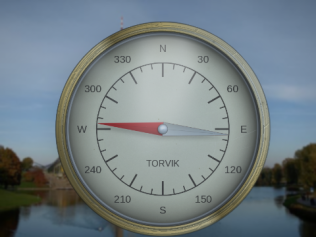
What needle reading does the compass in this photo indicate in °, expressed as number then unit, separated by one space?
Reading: 275 °
